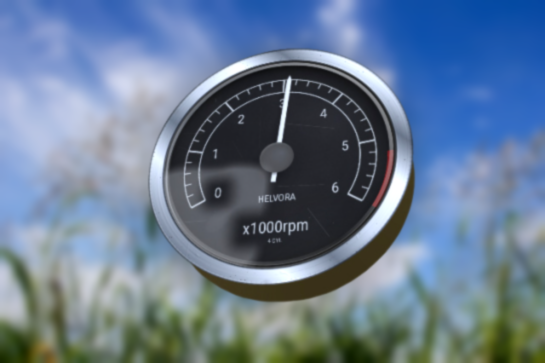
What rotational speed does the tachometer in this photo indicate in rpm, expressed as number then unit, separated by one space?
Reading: 3100 rpm
